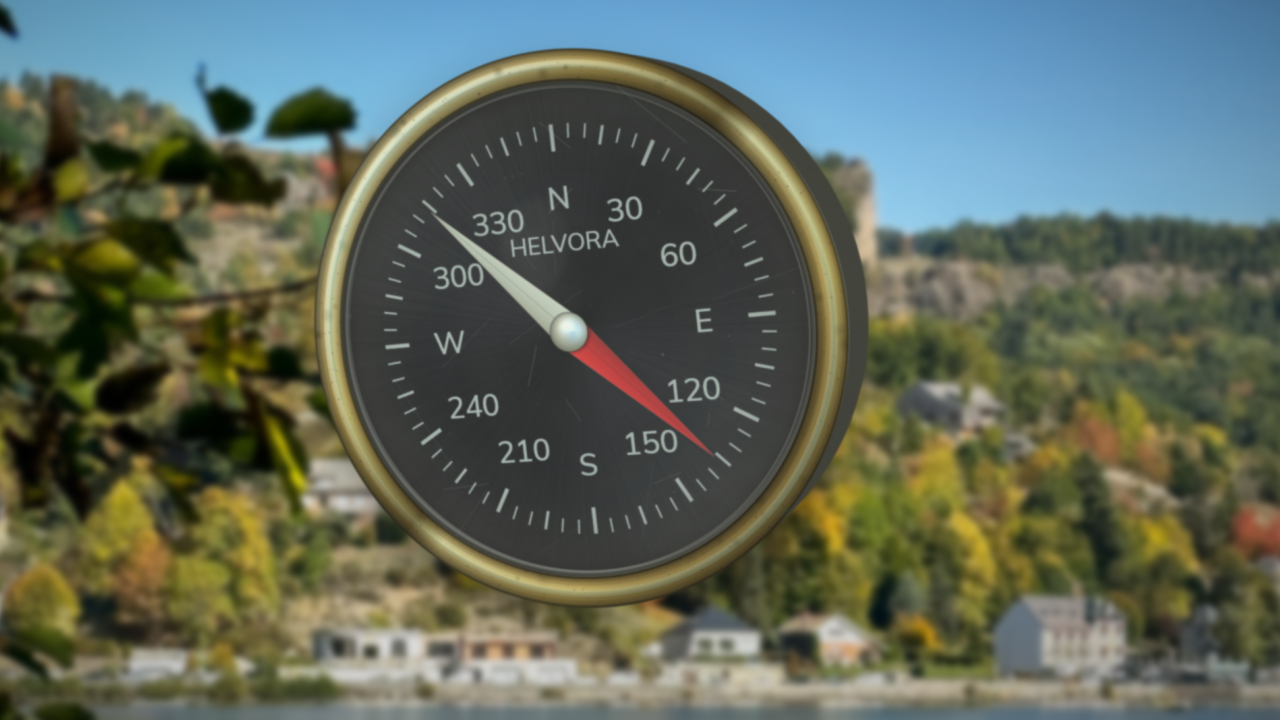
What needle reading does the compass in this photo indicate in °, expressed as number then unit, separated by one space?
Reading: 135 °
